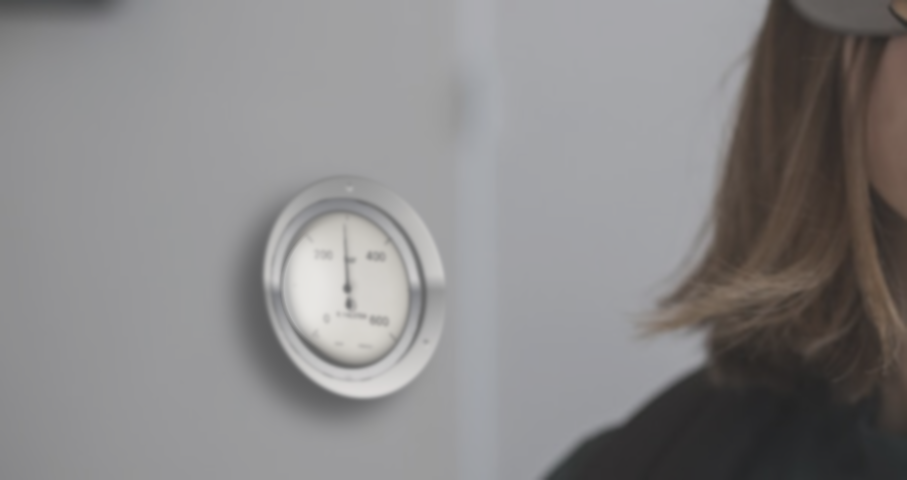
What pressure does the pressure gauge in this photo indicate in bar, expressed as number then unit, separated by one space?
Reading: 300 bar
